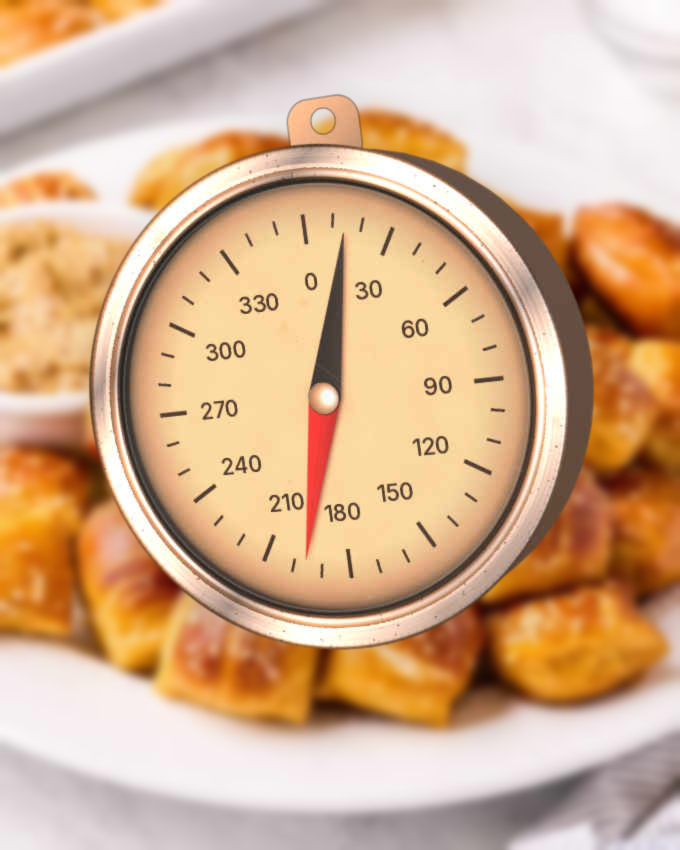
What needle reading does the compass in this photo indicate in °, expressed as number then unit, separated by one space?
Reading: 195 °
